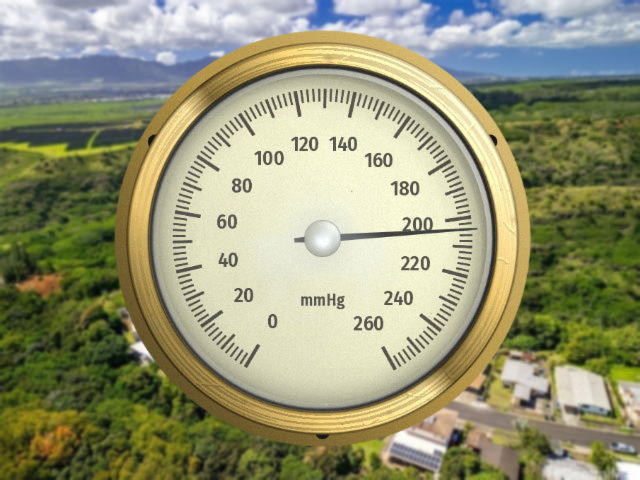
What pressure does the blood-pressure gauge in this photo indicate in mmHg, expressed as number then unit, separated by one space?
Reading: 204 mmHg
